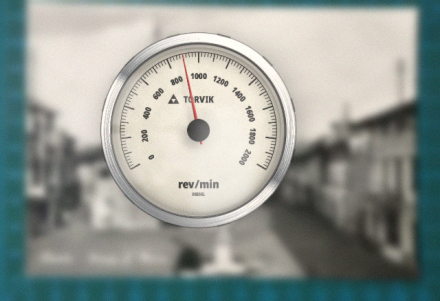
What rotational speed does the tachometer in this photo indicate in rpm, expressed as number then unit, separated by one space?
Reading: 900 rpm
